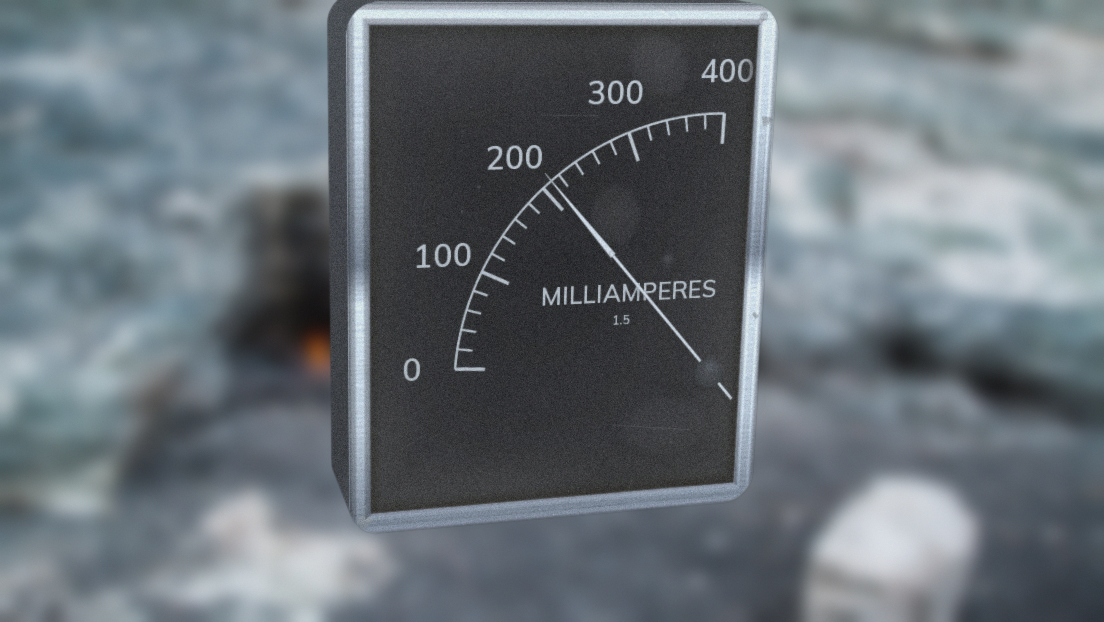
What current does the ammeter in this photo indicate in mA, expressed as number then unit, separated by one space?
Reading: 210 mA
